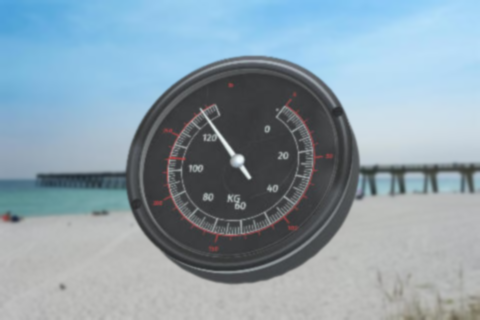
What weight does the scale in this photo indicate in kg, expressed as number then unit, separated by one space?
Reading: 125 kg
